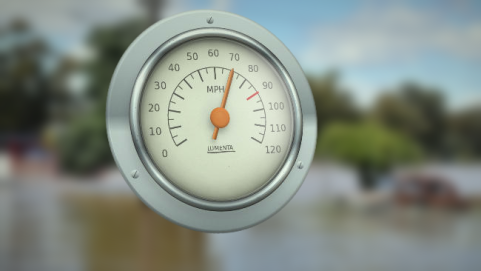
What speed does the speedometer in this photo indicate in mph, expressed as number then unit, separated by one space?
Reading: 70 mph
